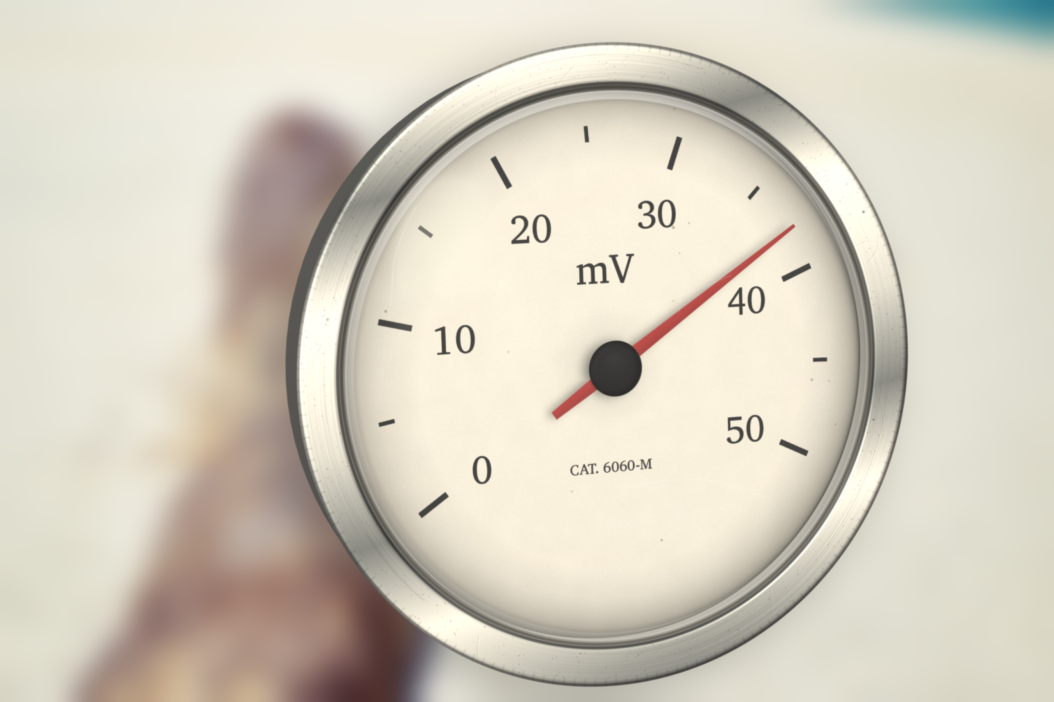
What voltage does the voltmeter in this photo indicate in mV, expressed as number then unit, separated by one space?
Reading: 37.5 mV
